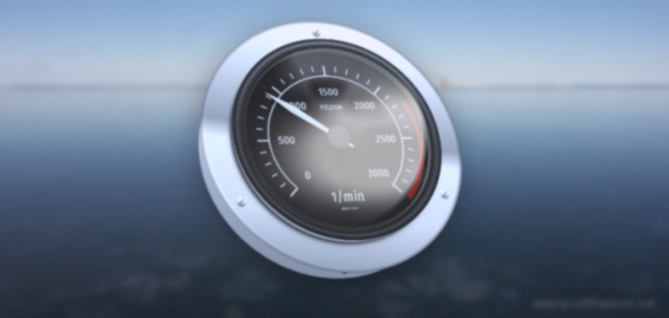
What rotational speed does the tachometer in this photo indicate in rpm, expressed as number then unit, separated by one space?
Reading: 900 rpm
